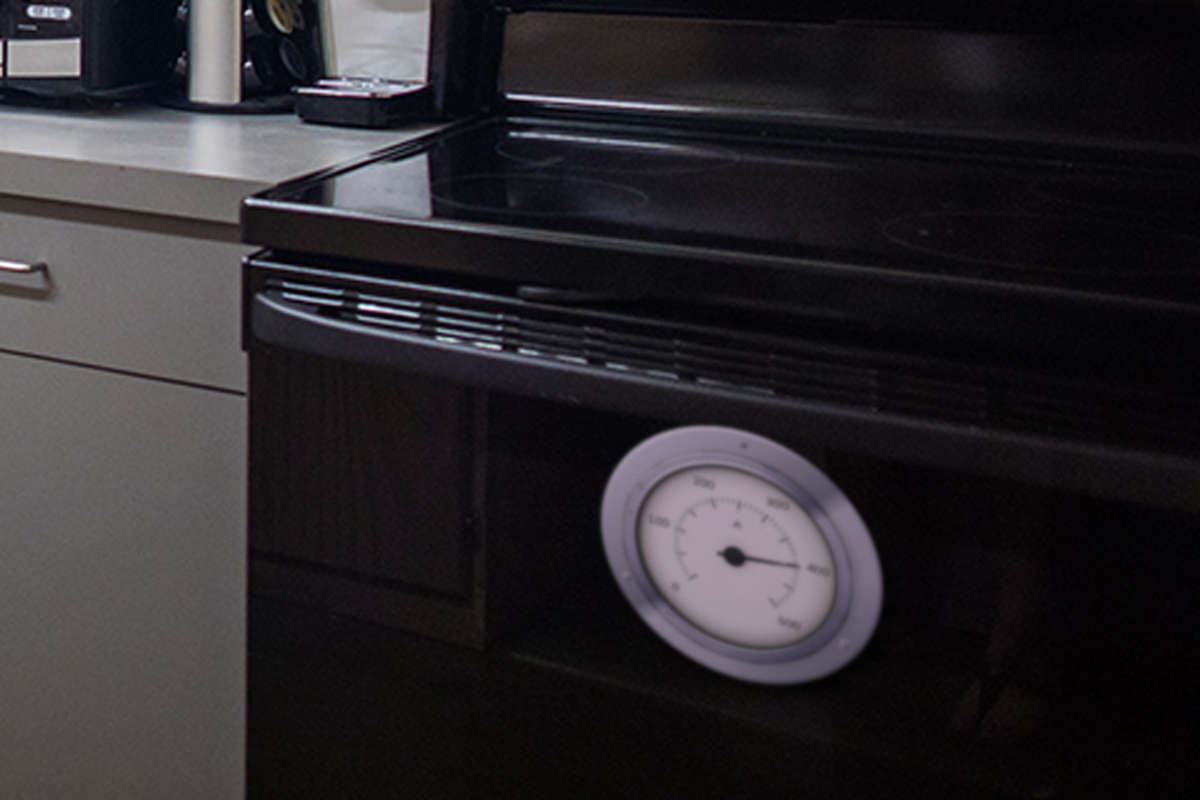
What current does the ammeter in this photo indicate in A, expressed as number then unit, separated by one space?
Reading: 400 A
